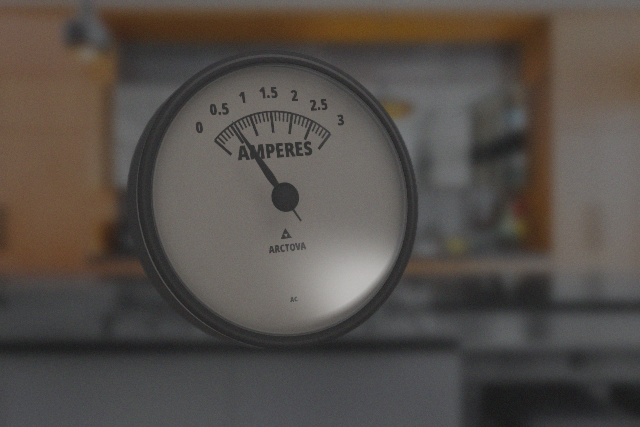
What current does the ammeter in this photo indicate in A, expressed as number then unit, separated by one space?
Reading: 0.5 A
